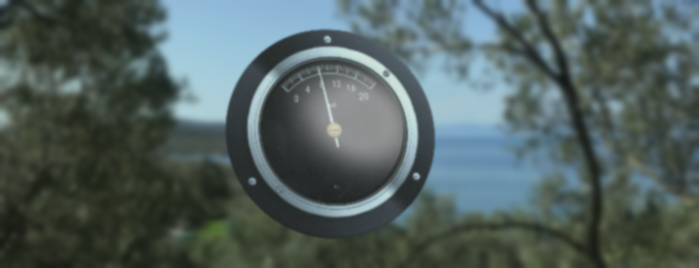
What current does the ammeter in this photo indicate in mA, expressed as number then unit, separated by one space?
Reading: 8 mA
